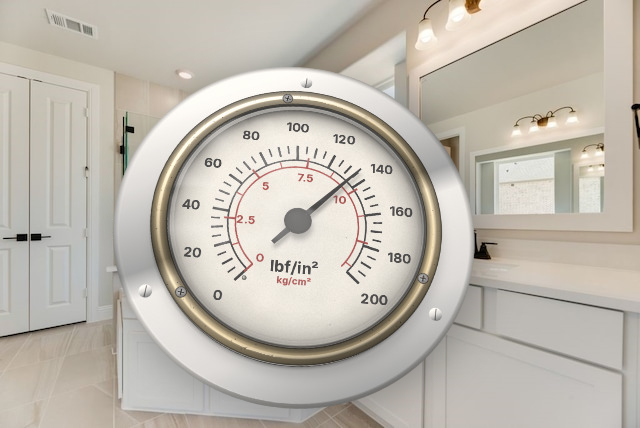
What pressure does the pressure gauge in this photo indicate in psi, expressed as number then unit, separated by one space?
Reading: 135 psi
